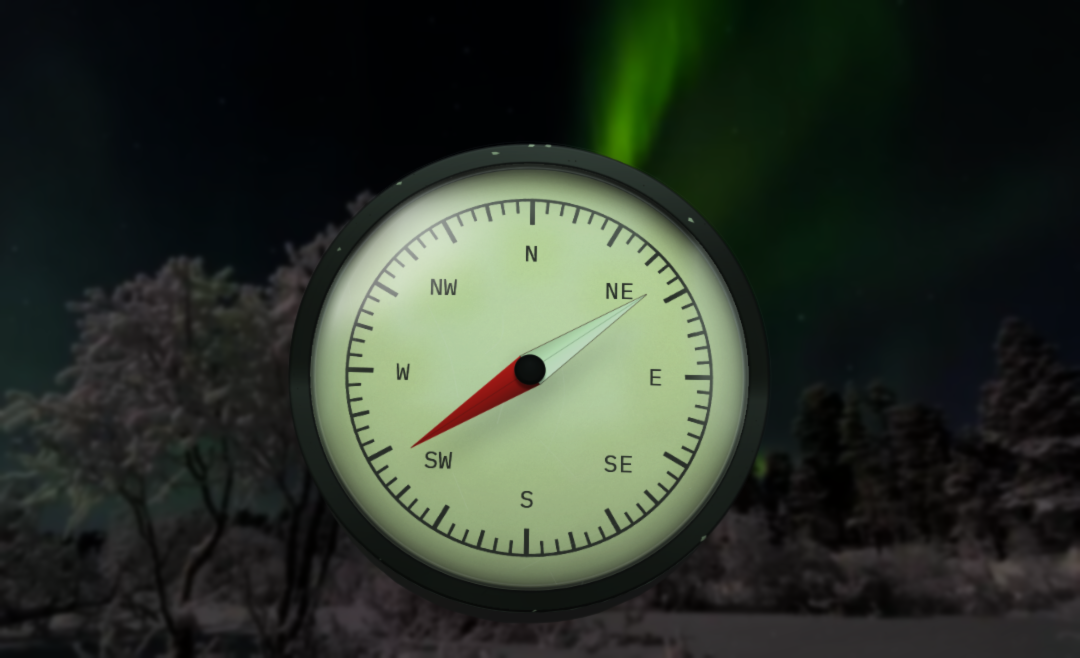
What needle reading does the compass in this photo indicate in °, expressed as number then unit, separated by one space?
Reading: 235 °
